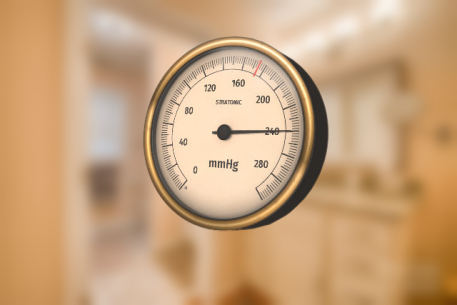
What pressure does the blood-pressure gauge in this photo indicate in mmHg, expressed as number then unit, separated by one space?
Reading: 240 mmHg
